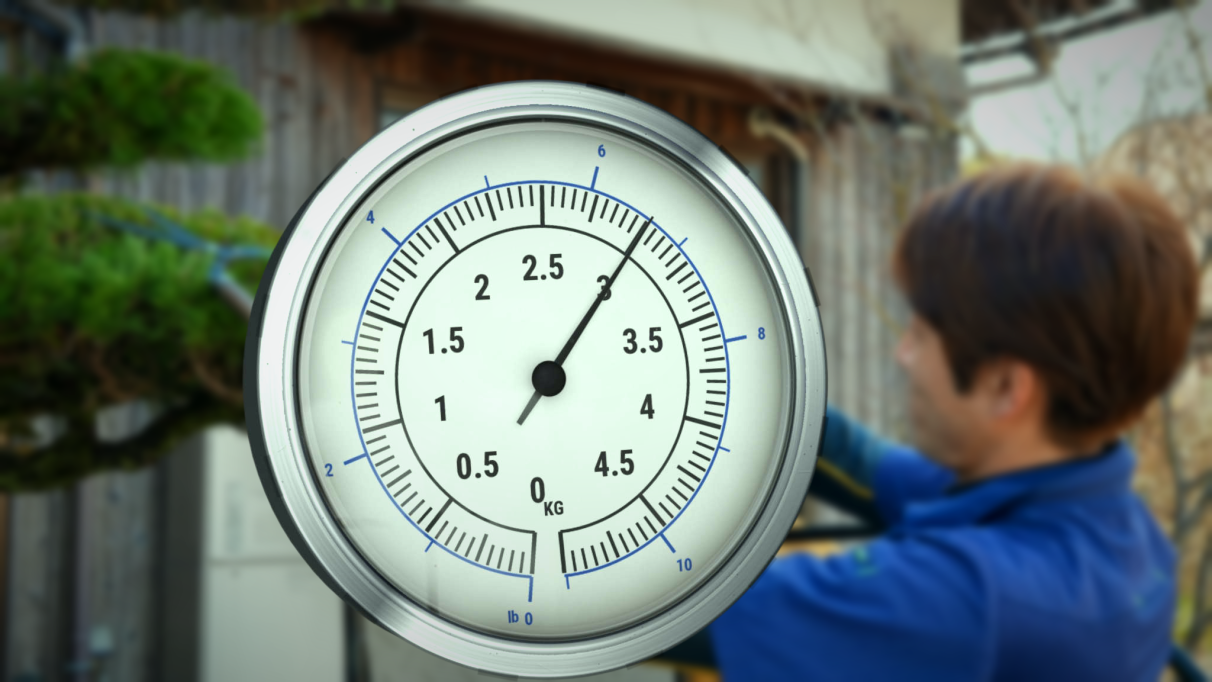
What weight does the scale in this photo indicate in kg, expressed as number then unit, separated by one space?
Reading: 3 kg
